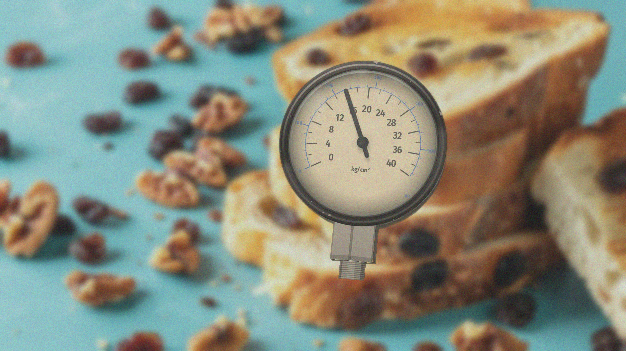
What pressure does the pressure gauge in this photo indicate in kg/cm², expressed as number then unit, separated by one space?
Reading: 16 kg/cm²
